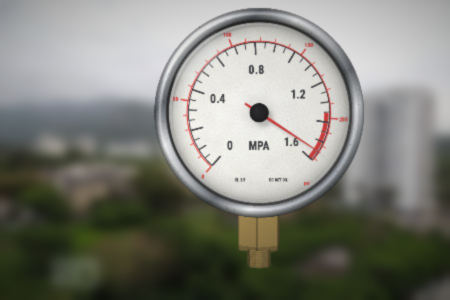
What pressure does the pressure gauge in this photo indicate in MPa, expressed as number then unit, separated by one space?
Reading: 1.55 MPa
